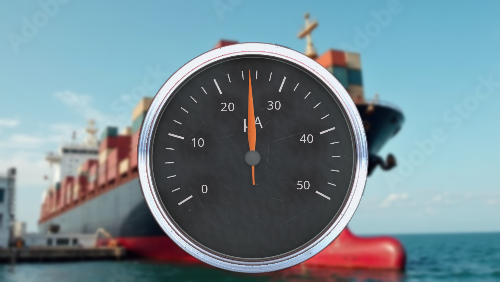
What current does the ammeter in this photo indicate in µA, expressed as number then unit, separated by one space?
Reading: 25 µA
